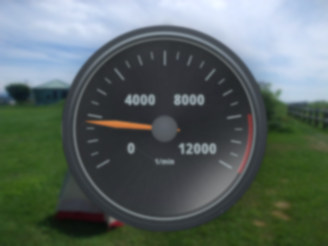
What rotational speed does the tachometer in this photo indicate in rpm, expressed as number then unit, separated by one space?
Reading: 1750 rpm
